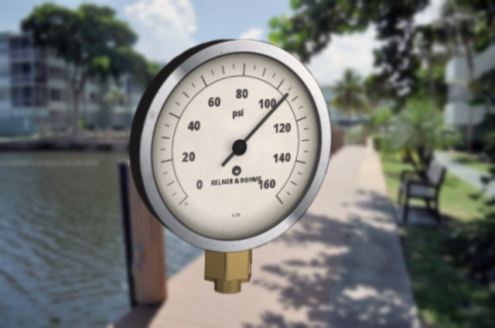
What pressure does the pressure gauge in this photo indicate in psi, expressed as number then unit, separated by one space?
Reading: 105 psi
